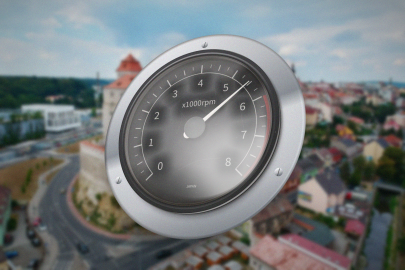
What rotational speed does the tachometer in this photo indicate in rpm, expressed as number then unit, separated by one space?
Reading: 5500 rpm
